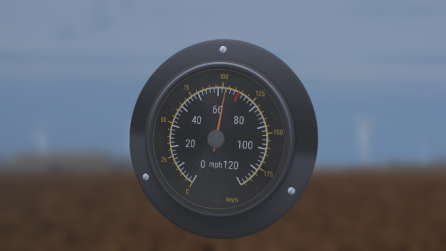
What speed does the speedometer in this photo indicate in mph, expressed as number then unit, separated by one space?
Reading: 64 mph
